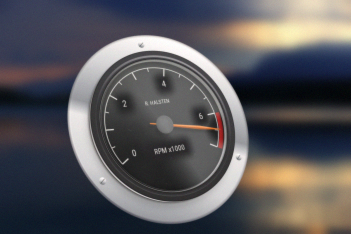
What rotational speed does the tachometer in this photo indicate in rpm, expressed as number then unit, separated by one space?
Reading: 6500 rpm
